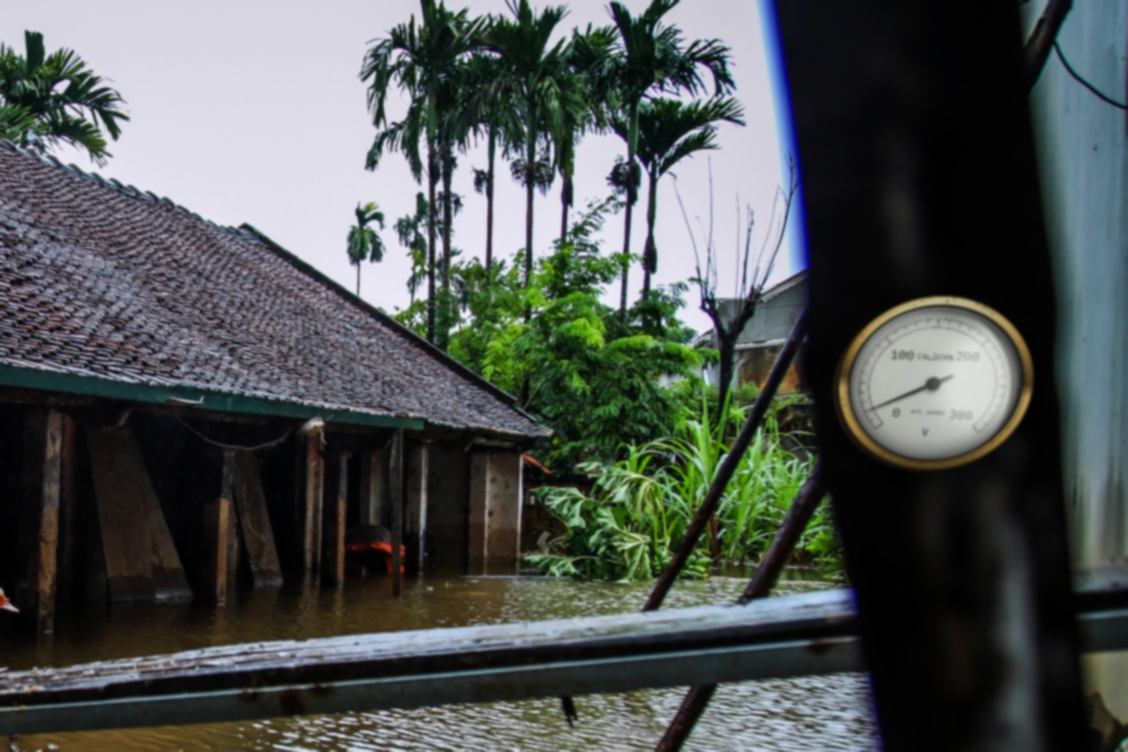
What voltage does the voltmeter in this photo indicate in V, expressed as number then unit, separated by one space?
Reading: 20 V
